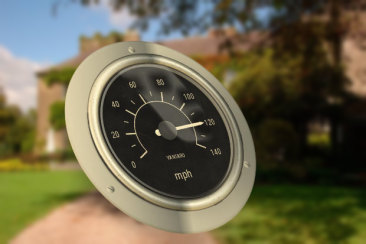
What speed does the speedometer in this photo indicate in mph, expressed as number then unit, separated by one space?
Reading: 120 mph
